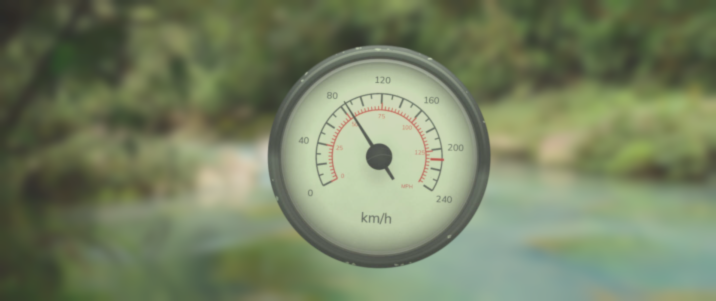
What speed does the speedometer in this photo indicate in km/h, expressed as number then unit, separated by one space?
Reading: 85 km/h
